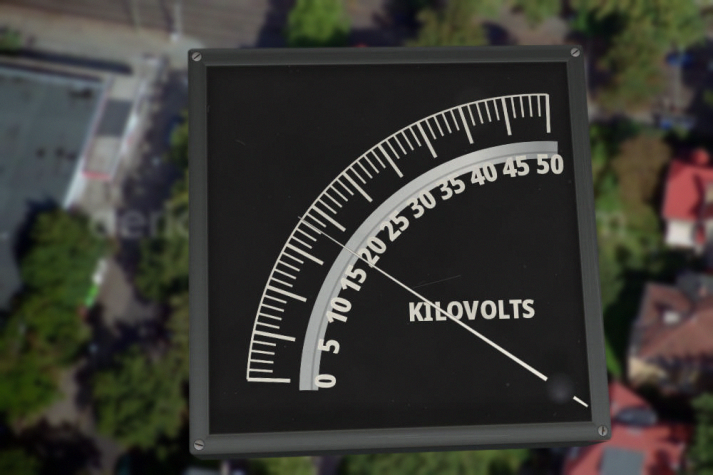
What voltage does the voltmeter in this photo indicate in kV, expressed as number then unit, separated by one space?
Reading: 18 kV
